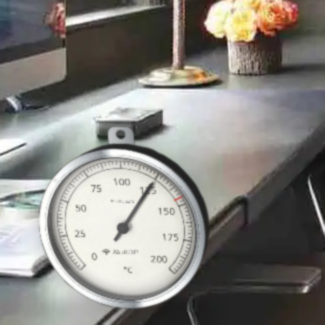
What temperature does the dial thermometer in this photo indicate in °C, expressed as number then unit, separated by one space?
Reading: 125 °C
